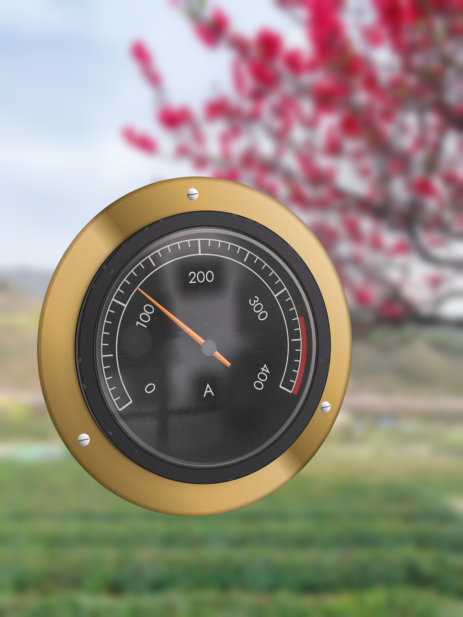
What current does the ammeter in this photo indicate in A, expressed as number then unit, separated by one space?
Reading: 120 A
